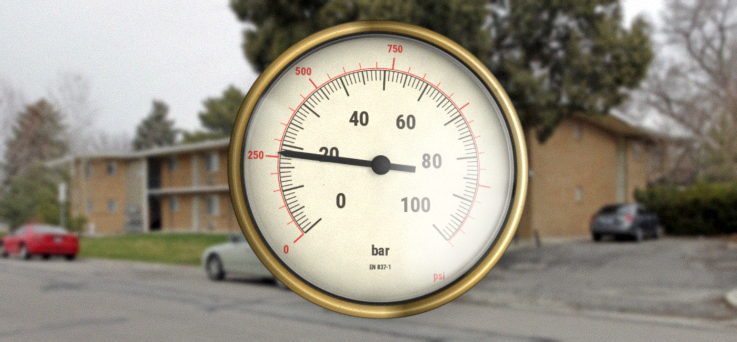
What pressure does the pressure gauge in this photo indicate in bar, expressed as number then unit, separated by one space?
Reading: 18 bar
